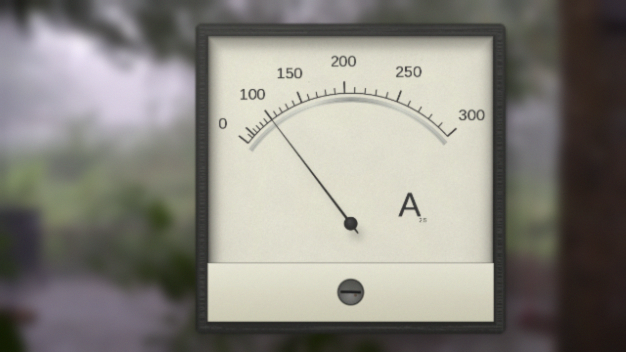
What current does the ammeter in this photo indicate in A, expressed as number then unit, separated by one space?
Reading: 100 A
